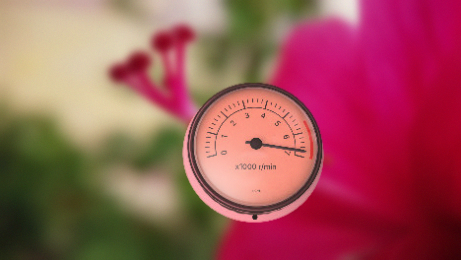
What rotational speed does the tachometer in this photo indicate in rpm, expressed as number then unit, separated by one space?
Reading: 6800 rpm
